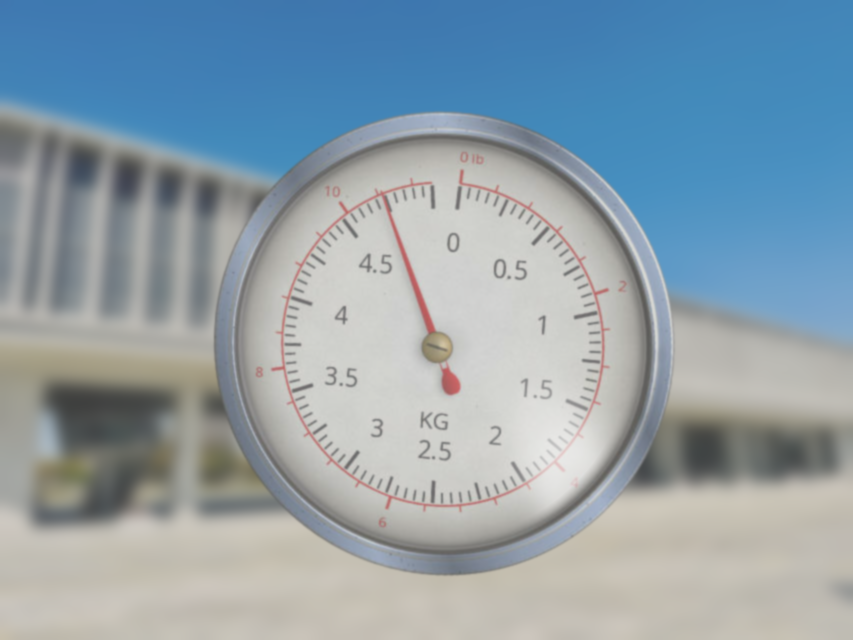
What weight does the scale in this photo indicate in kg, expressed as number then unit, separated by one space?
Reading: 4.75 kg
